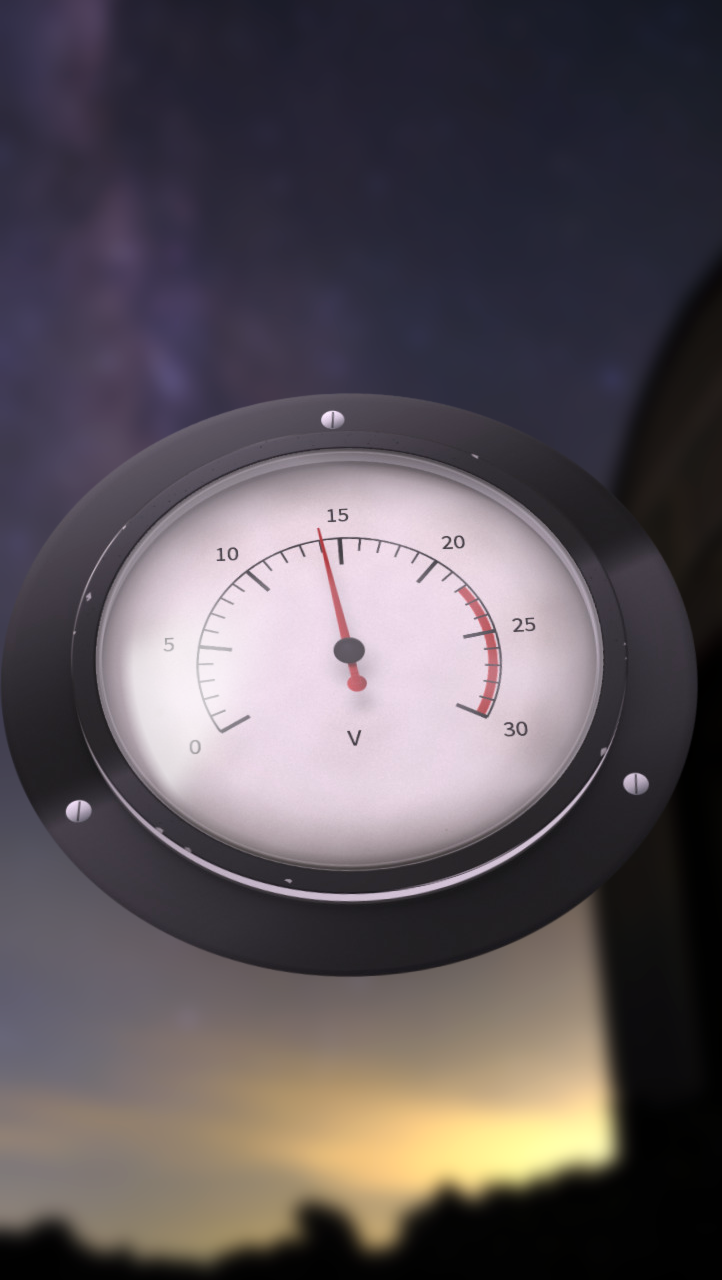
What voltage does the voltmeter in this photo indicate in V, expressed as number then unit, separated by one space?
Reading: 14 V
